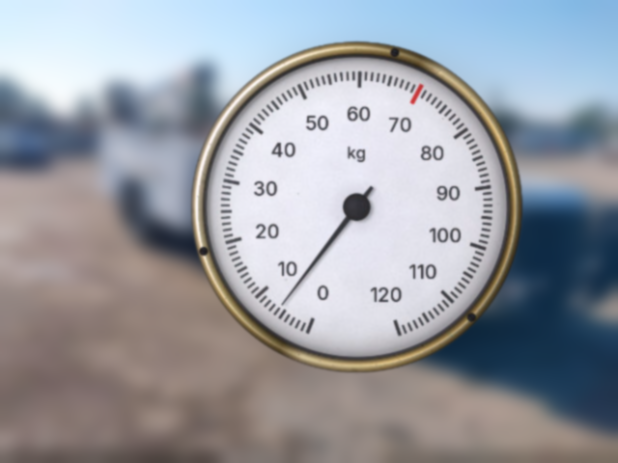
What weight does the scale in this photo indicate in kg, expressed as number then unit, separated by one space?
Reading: 6 kg
